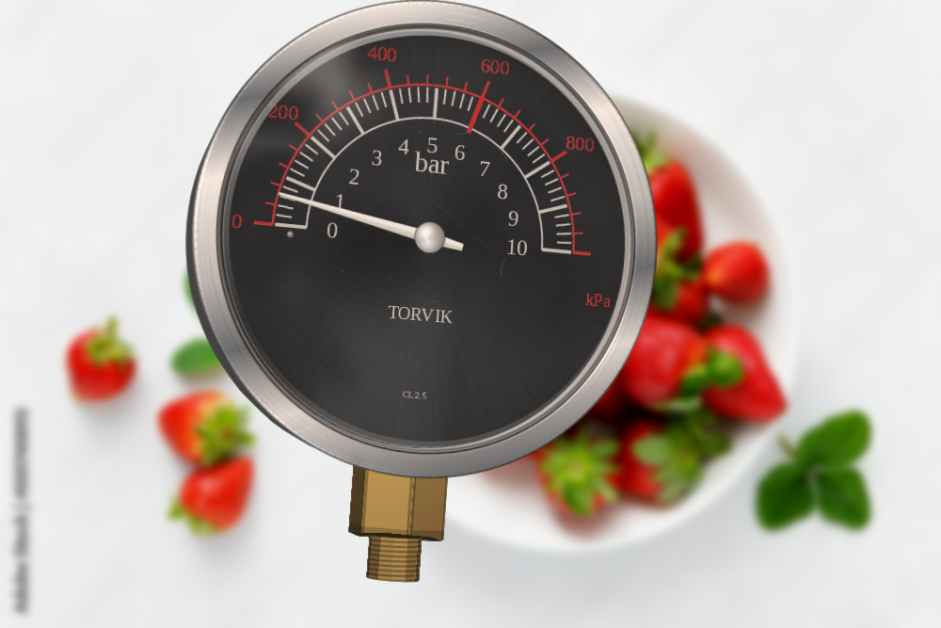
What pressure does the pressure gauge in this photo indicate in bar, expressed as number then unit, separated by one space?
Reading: 0.6 bar
